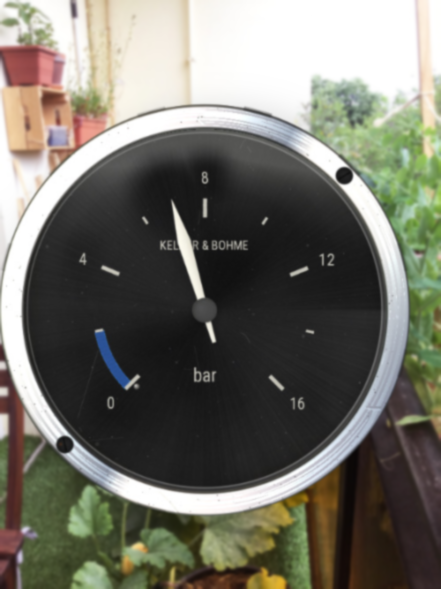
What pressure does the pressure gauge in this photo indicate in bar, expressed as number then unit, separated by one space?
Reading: 7 bar
